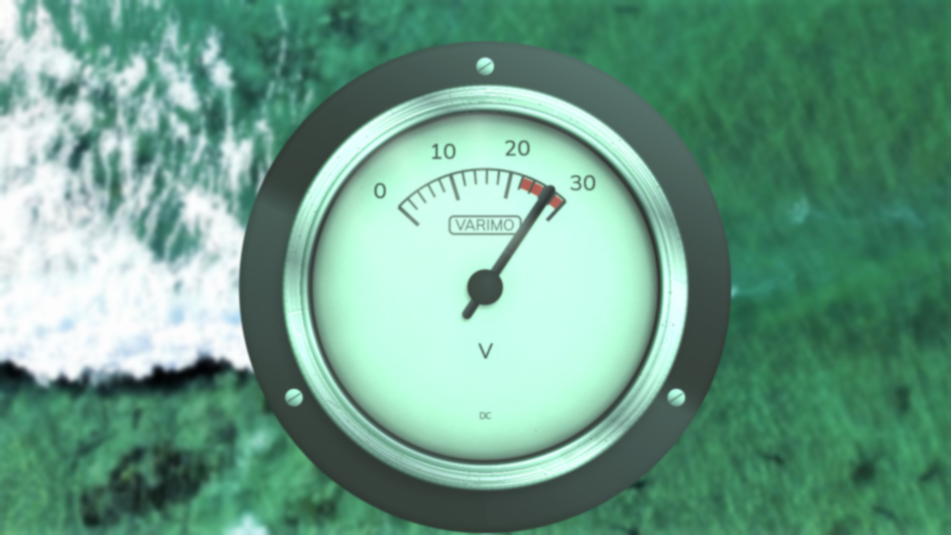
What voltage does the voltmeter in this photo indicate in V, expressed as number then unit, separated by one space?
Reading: 27 V
